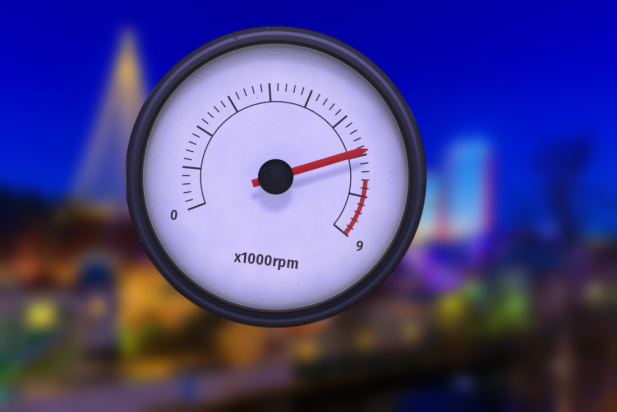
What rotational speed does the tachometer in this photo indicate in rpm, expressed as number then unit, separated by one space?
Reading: 6900 rpm
